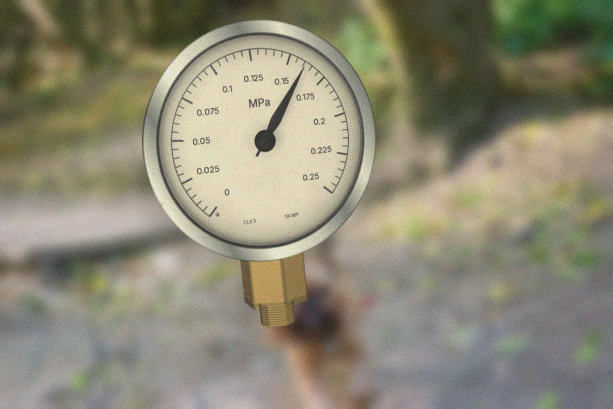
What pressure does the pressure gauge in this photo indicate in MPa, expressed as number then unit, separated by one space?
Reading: 0.16 MPa
